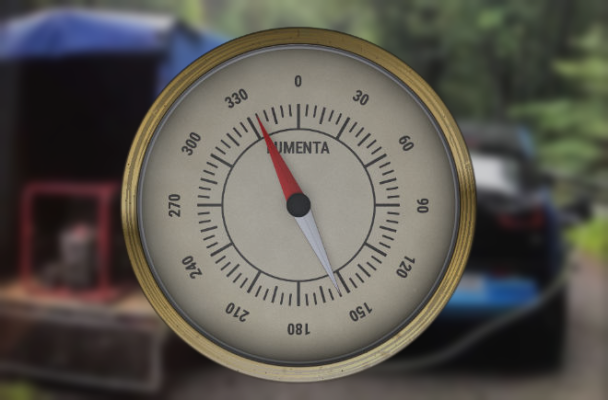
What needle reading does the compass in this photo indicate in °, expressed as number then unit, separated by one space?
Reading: 335 °
